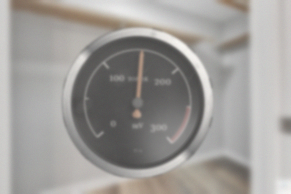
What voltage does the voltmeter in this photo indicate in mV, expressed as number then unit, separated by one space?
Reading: 150 mV
